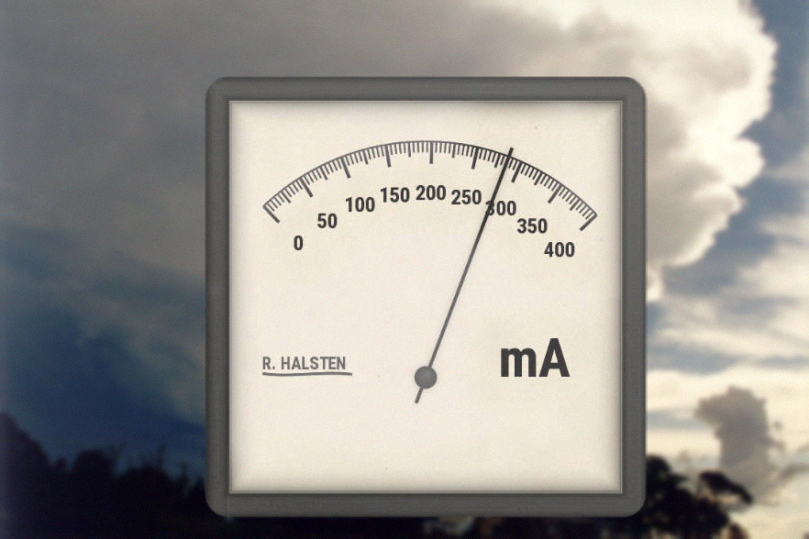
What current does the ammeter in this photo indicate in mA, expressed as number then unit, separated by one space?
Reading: 285 mA
